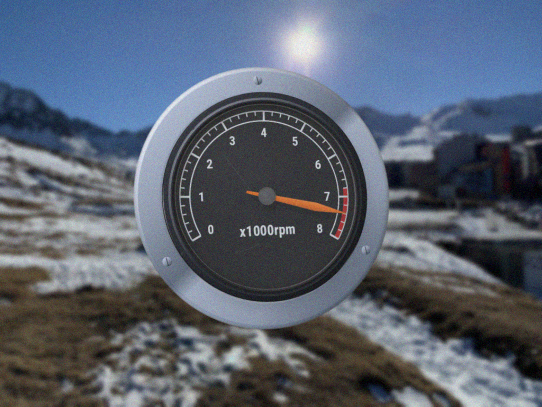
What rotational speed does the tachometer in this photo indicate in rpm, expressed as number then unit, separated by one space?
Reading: 7400 rpm
